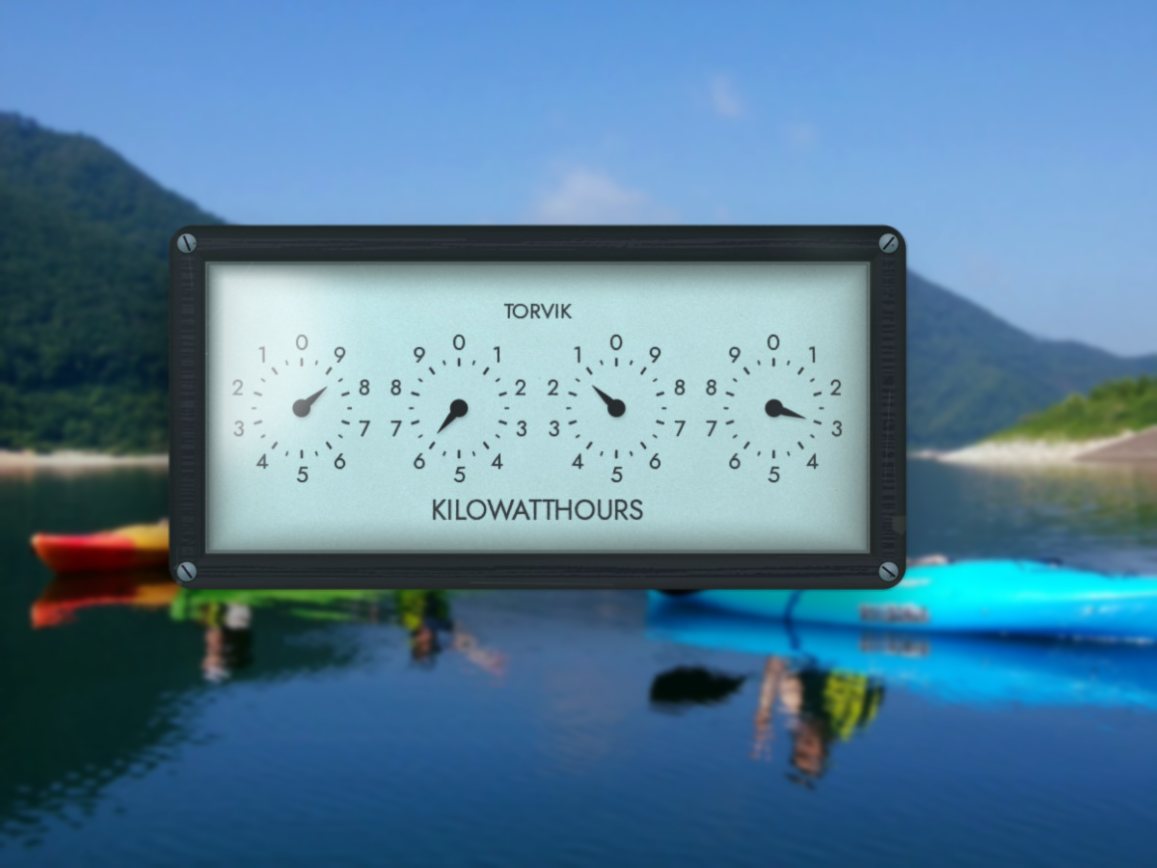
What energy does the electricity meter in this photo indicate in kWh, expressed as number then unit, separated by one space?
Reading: 8613 kWh
